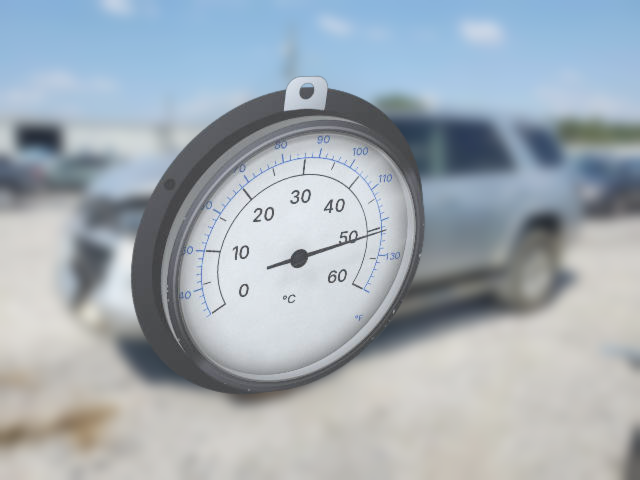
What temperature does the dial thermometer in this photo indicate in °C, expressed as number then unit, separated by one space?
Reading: 50 °C
